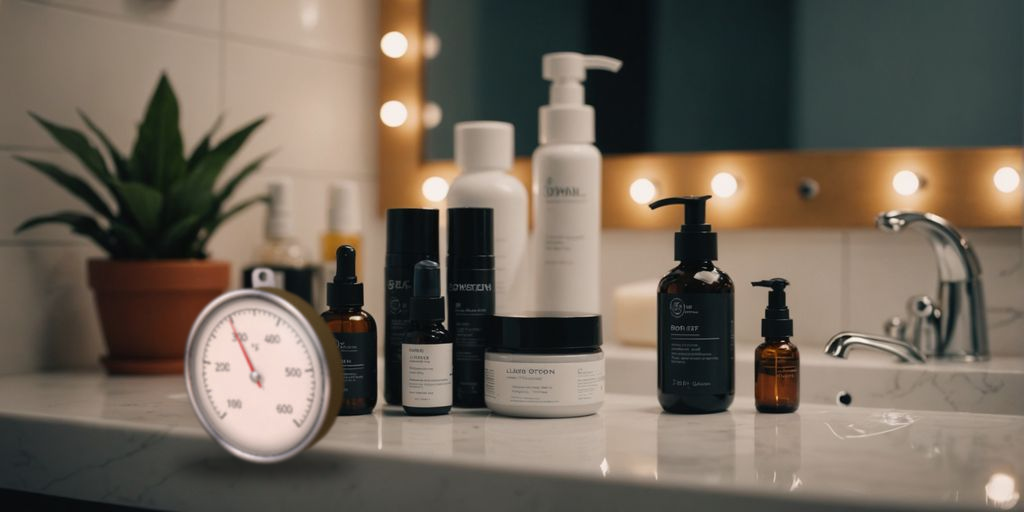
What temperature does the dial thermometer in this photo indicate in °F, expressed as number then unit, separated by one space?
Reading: 300 °F
